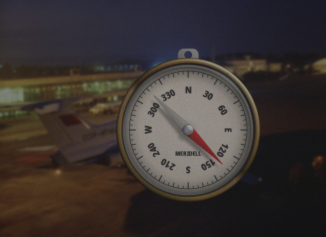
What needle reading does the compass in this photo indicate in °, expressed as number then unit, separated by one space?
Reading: 135 °
